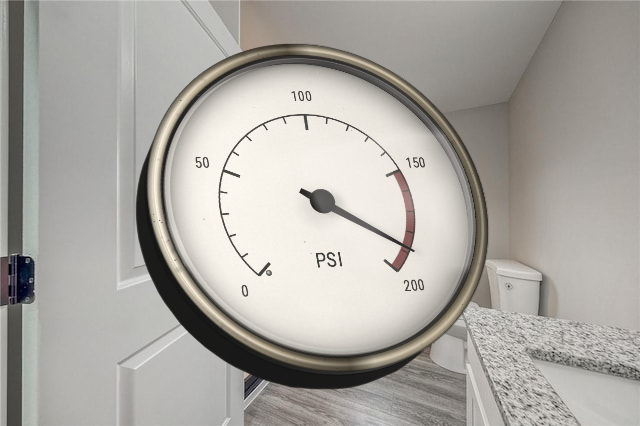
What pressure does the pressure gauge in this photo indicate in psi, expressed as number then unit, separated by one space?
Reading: 190 psi
